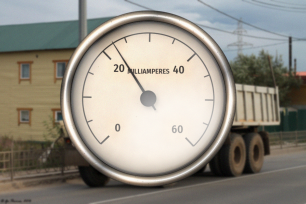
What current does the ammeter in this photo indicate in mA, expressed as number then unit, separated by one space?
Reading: 22.5 mA
